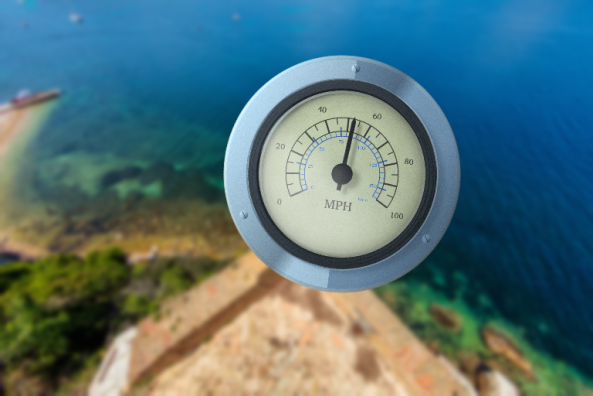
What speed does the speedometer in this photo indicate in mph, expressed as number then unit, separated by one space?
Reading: 52.5 mph
